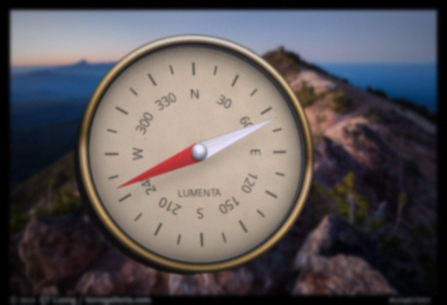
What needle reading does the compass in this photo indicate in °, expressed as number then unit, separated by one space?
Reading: 247.5 °
